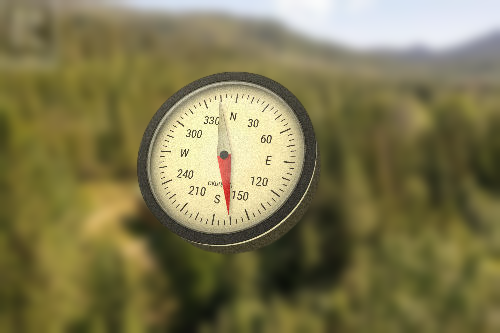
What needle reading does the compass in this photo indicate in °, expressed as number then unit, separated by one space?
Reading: 165 °
